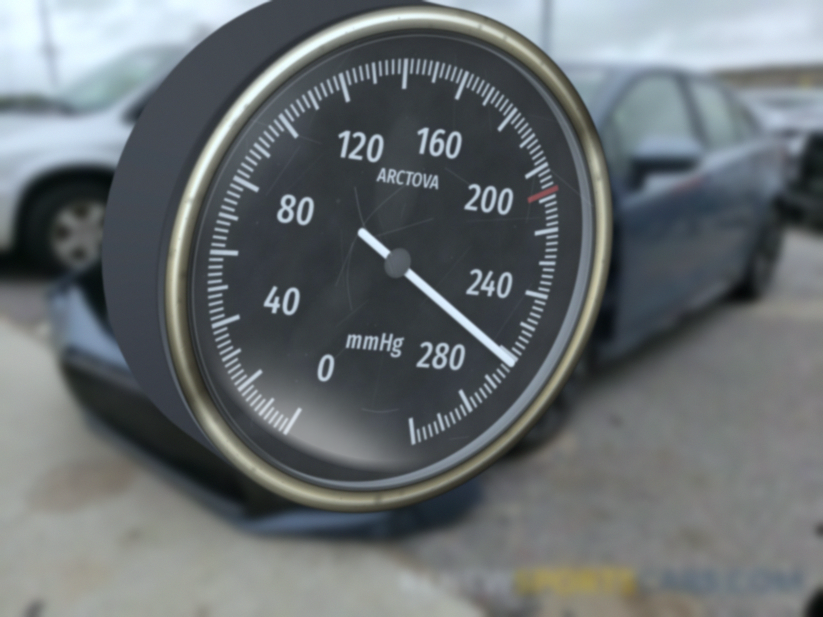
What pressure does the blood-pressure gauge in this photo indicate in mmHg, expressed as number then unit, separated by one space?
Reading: 262 mmHg
